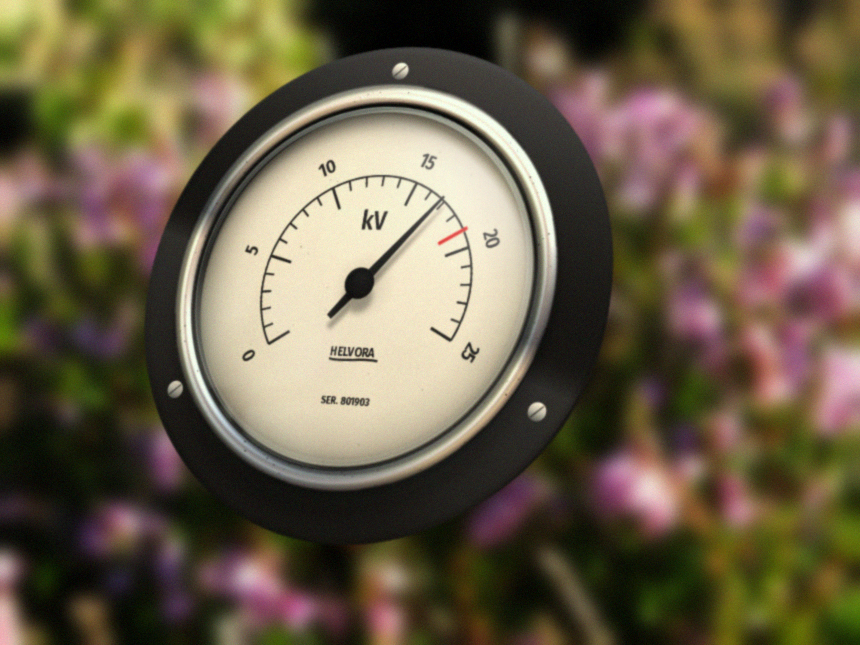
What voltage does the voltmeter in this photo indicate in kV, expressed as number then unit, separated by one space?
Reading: 17 kV
